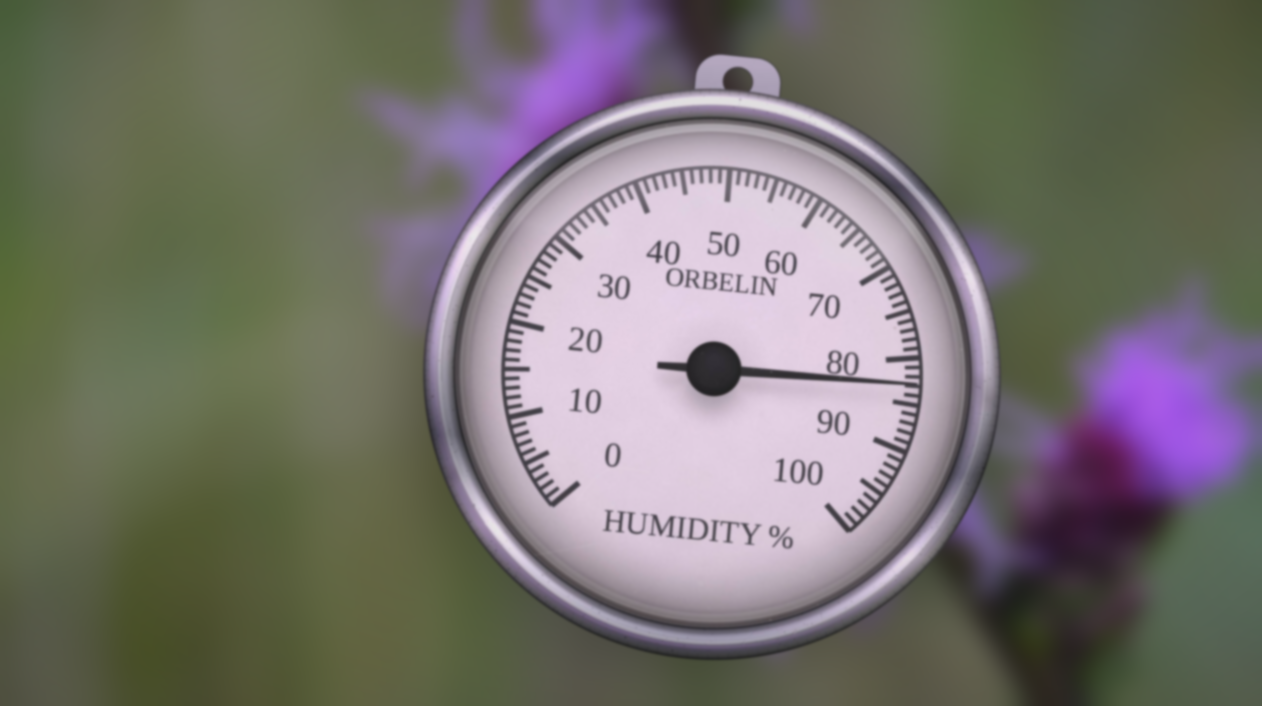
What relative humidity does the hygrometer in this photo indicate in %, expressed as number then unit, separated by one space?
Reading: 83 %
